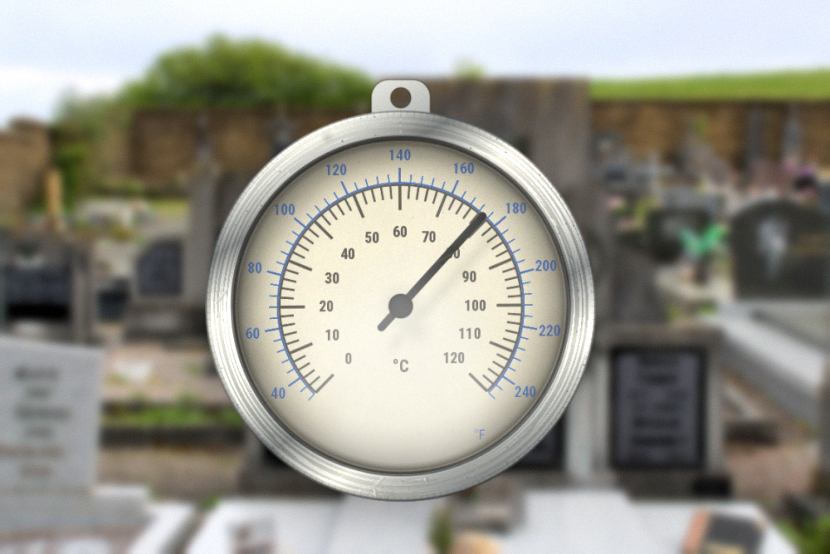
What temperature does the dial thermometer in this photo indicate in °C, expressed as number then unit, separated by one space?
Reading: 79 °C
